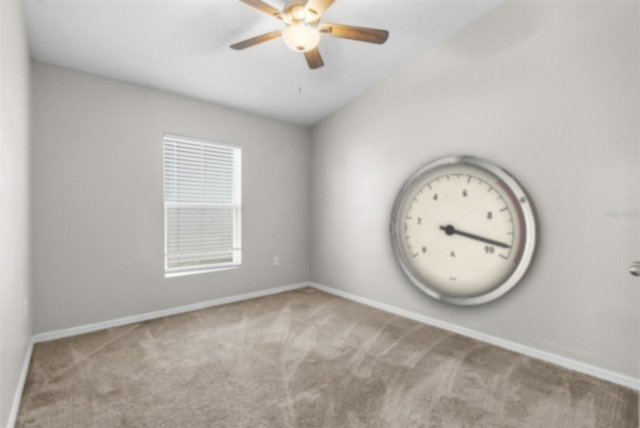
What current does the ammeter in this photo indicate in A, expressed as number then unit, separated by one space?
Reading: 9.5 A
